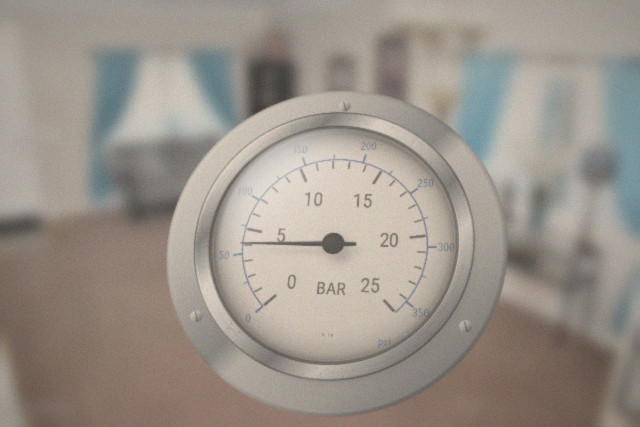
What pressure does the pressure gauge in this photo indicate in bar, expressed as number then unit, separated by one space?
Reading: 4 bar
